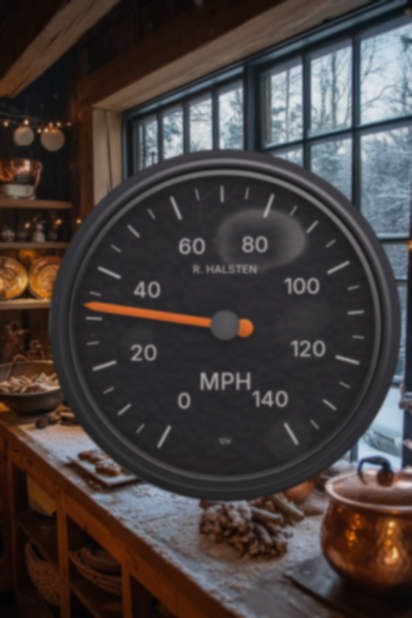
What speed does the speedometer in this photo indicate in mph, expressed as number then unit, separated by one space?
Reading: 32.5 mph
